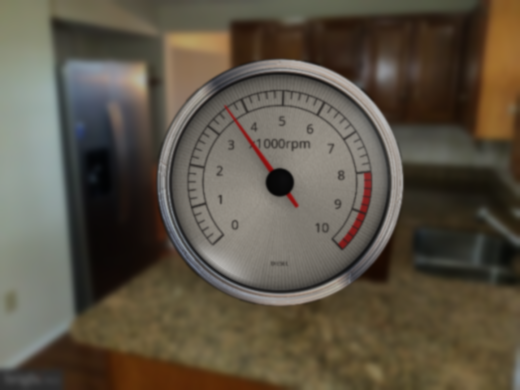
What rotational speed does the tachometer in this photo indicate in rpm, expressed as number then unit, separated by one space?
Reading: 3600 rpm
